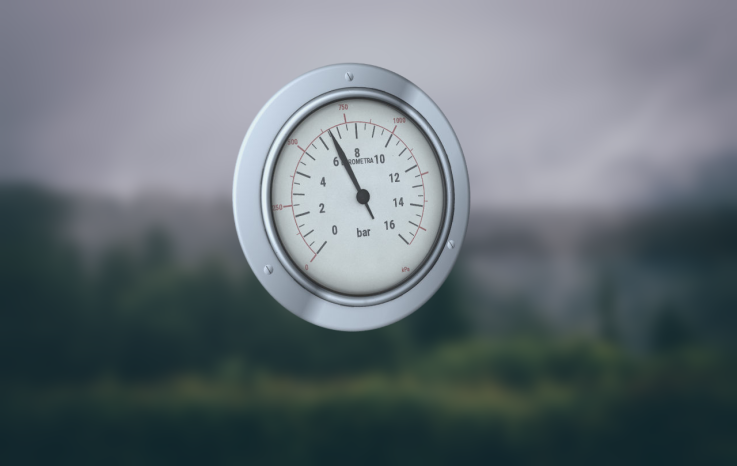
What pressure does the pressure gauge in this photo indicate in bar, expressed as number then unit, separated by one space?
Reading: 6.5 bar
